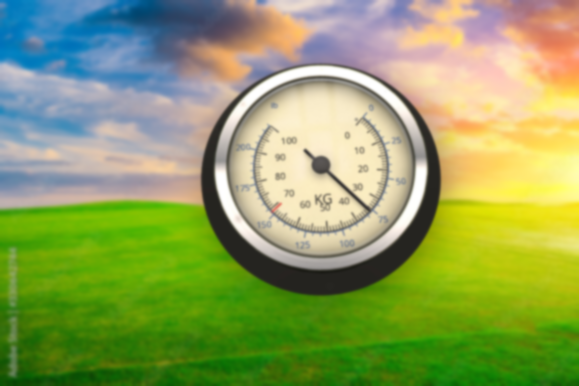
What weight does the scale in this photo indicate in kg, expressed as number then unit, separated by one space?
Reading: 35 kg
